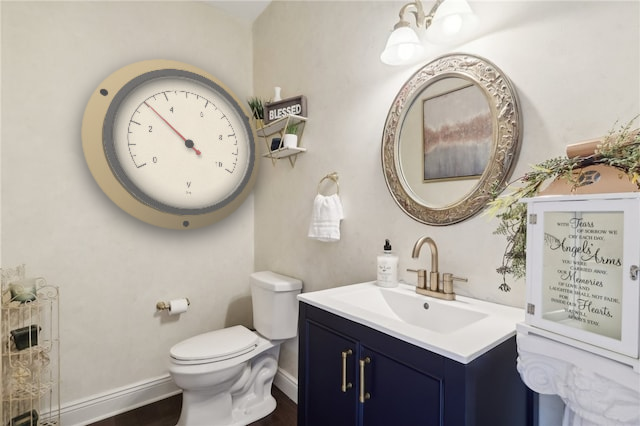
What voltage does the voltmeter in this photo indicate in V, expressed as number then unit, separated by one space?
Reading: 3 V
